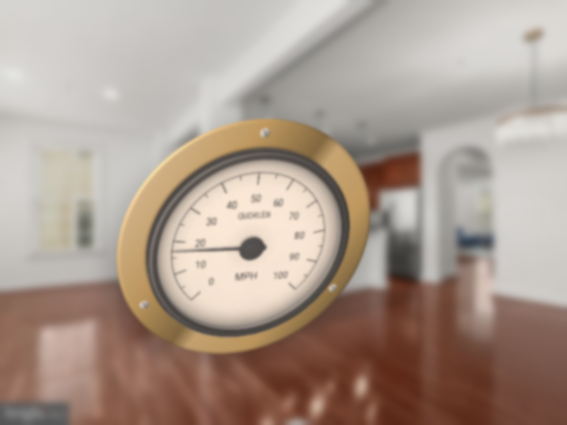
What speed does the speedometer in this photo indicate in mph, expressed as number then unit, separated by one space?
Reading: 17.5 mph
